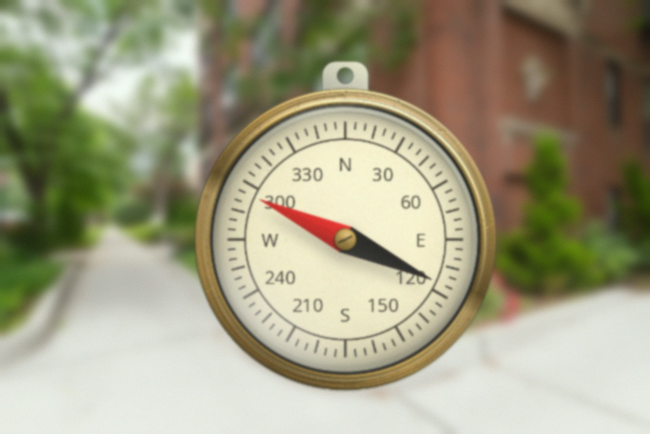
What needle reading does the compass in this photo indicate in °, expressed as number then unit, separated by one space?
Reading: 295 °
